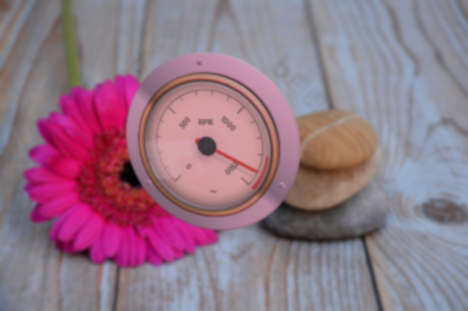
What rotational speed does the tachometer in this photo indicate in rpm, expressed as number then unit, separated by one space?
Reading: 1400 rpm
